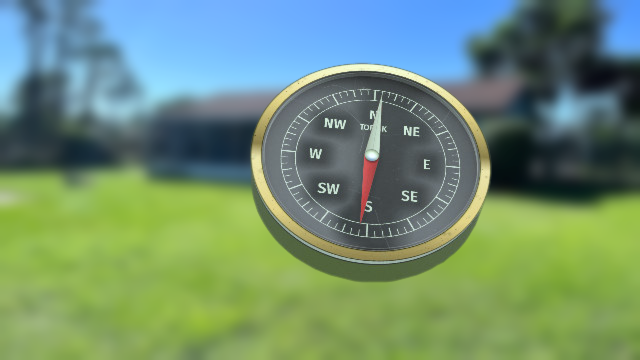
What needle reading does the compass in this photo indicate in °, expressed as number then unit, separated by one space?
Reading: 185 °
